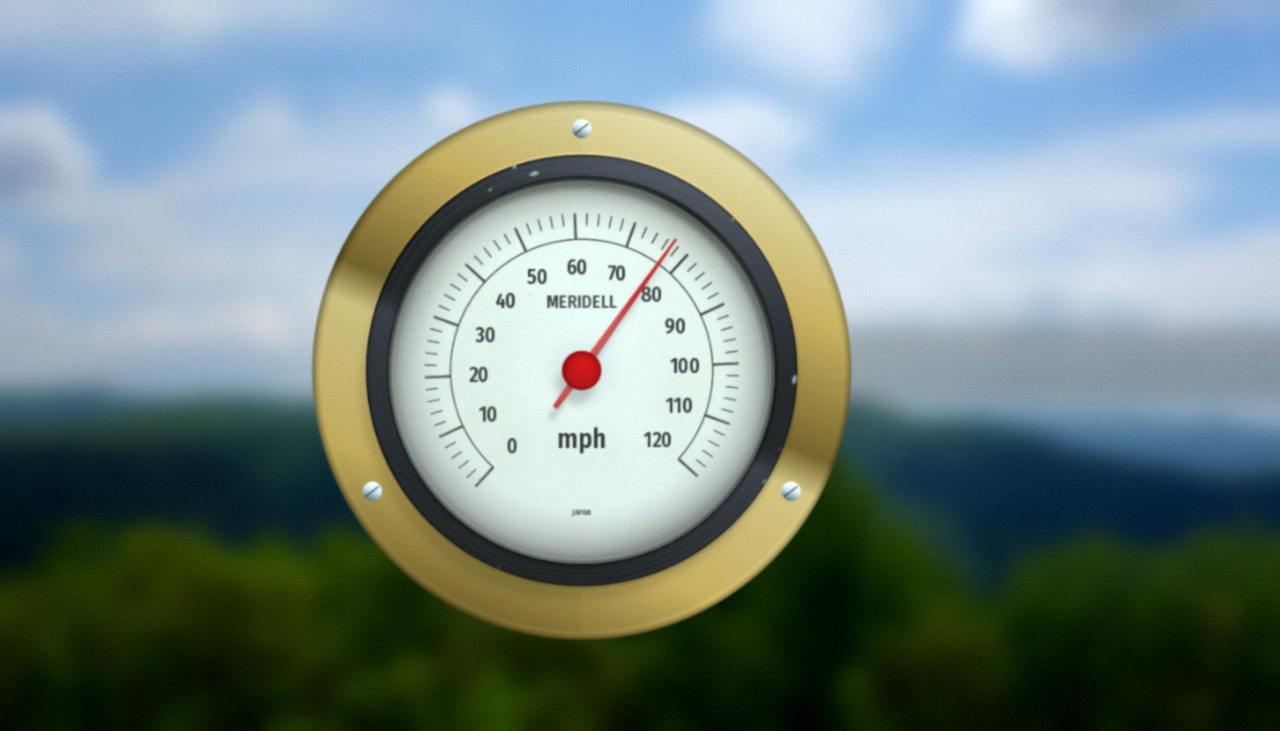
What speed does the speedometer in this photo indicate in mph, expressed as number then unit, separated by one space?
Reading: 77 mph
